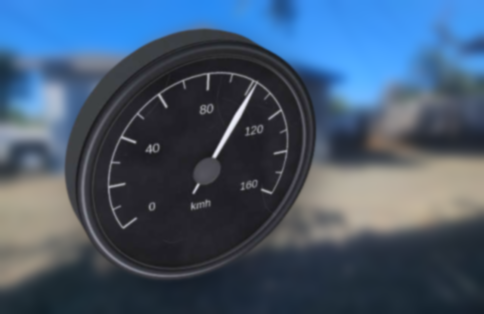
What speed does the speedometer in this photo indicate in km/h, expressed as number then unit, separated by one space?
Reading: 100 km/h
